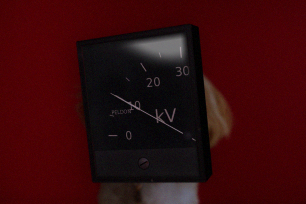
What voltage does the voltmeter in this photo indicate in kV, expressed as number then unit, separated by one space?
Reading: 10 kV
